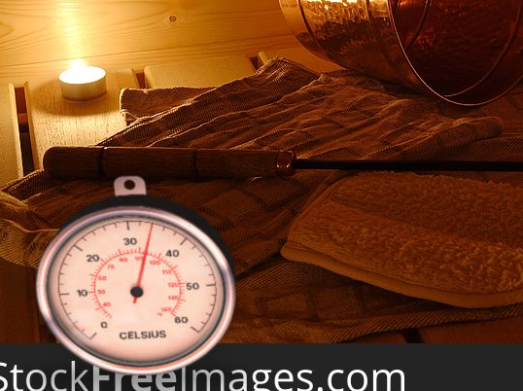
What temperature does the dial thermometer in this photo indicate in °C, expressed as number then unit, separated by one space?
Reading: 34 °C
